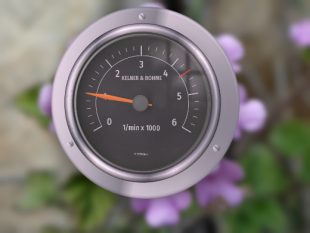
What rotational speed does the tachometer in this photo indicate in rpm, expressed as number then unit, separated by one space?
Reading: 1000 rpm
